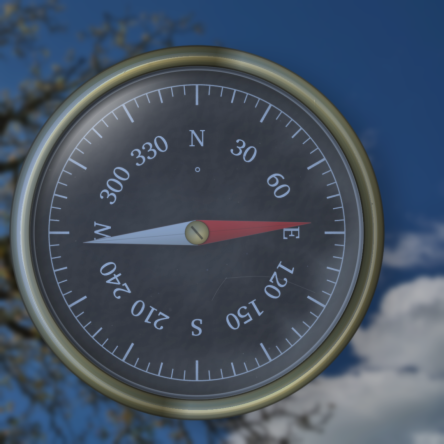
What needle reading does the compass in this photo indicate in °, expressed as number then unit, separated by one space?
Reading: 85 °
